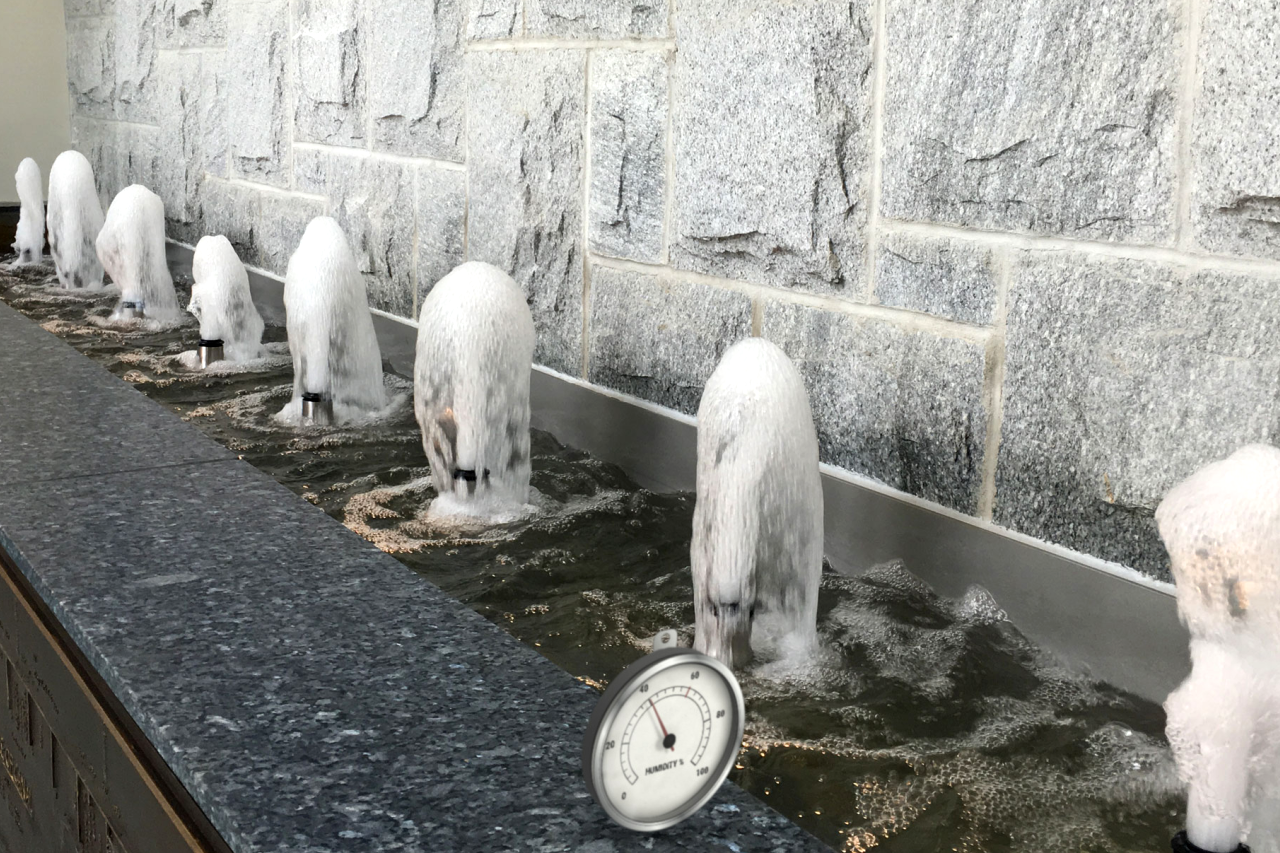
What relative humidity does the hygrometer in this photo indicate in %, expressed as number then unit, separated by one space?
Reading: 40 %
